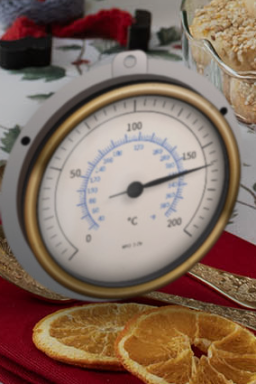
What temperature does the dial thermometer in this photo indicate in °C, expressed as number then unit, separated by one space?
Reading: 160 °C
